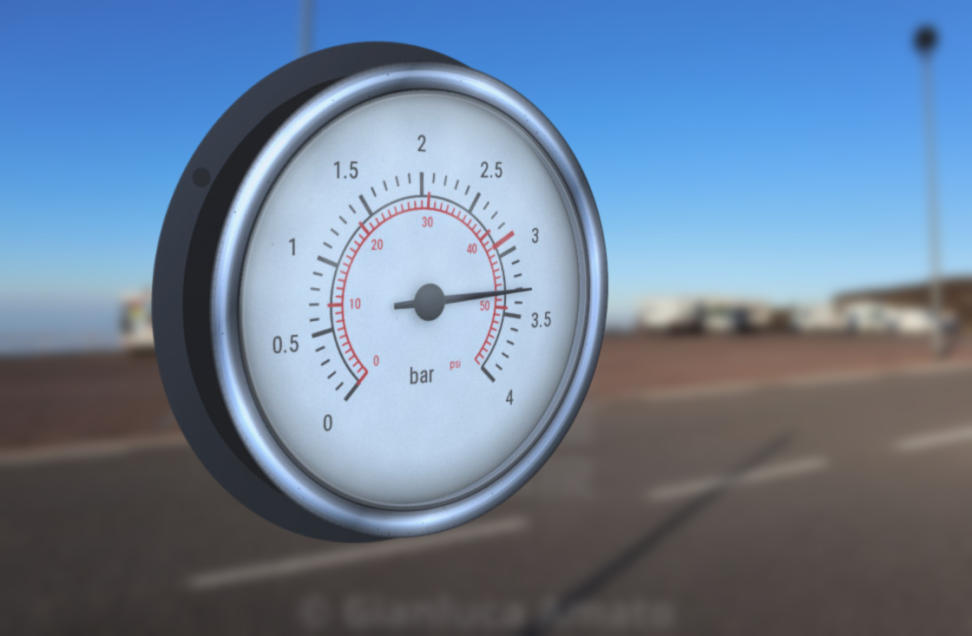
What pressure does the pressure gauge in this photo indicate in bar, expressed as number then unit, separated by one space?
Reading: 3.3 bar
